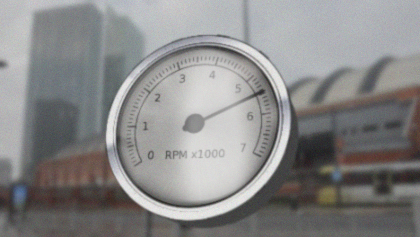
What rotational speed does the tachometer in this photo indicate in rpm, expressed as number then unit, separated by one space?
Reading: 5500 rpm
